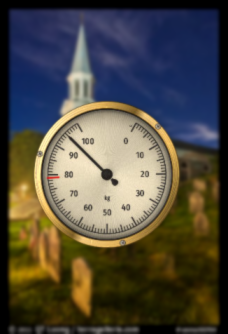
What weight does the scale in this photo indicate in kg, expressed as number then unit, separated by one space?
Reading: 95 kg
